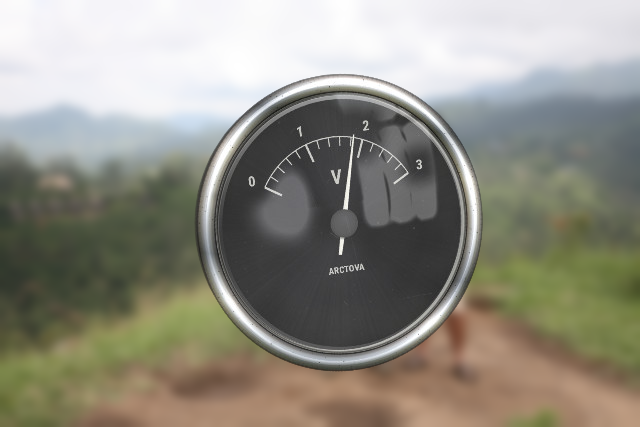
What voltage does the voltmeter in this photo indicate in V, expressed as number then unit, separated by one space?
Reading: 1.8 V
